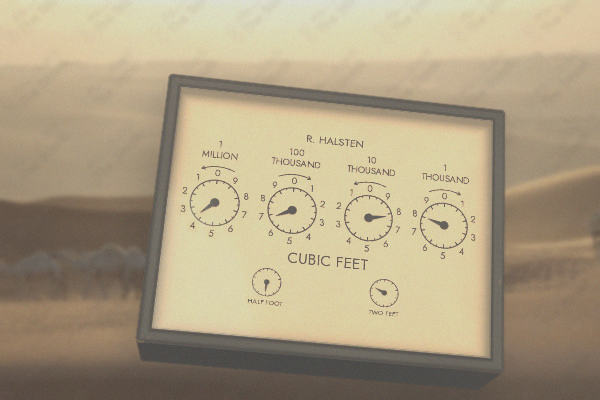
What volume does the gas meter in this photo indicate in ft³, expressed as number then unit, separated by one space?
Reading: 367800 ft³
